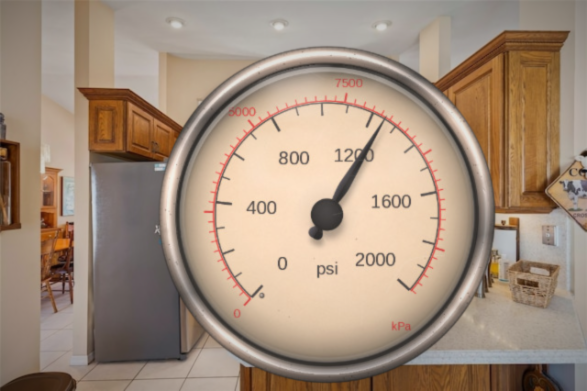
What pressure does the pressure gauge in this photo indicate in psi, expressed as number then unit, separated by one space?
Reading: 1250 psi
